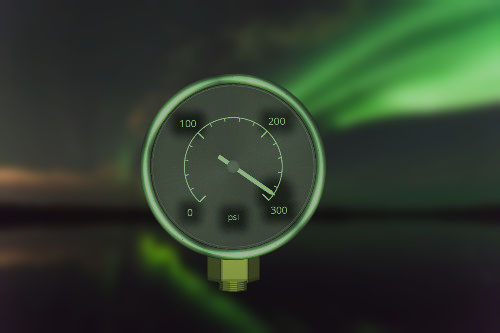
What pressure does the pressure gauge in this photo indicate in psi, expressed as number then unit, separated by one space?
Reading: 290 psi
